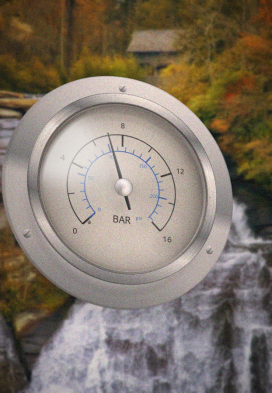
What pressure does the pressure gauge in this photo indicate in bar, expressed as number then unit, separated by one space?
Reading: 7 bar
